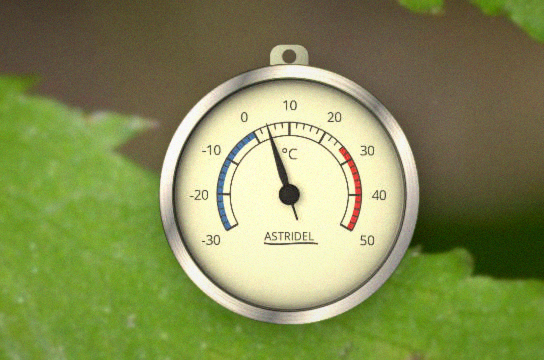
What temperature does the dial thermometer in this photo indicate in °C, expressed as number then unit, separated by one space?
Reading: 4 °C
